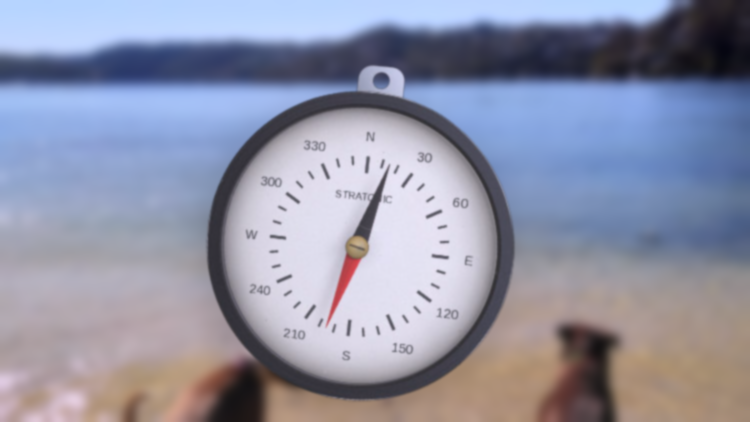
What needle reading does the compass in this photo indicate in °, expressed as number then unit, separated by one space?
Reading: 195 °
